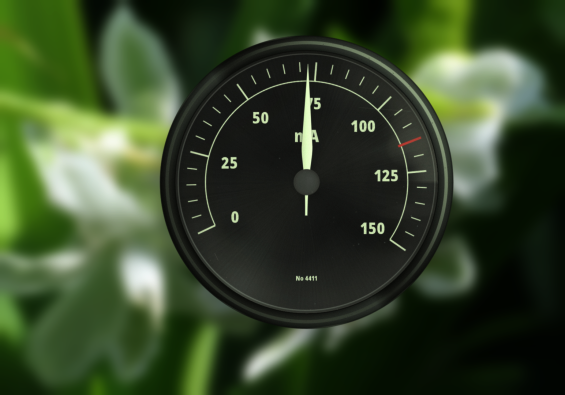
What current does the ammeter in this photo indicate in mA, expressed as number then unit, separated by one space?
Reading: 72.5 mA
